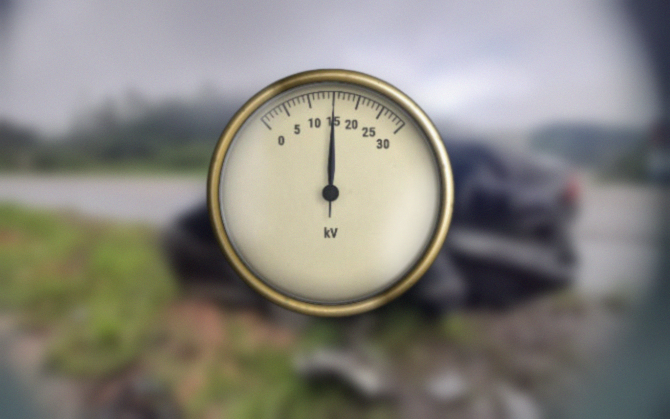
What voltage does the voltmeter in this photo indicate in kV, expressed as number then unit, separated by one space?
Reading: 15 kV
